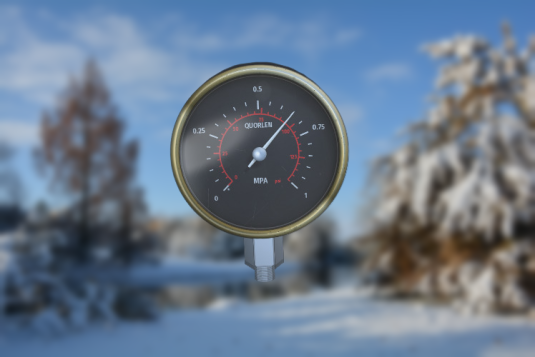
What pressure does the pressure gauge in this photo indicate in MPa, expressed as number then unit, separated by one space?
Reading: 0.65 MPa
